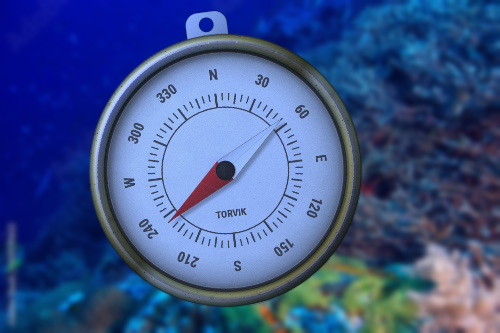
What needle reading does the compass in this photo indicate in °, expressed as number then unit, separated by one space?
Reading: 235 °
